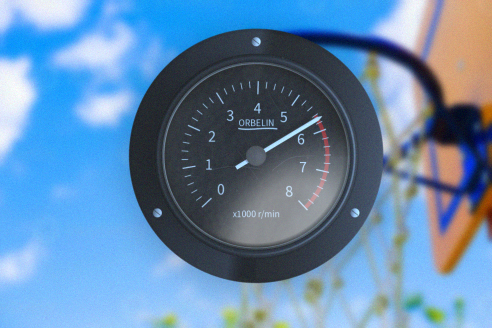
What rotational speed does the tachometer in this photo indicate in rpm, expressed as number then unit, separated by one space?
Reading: 5700 rpm
